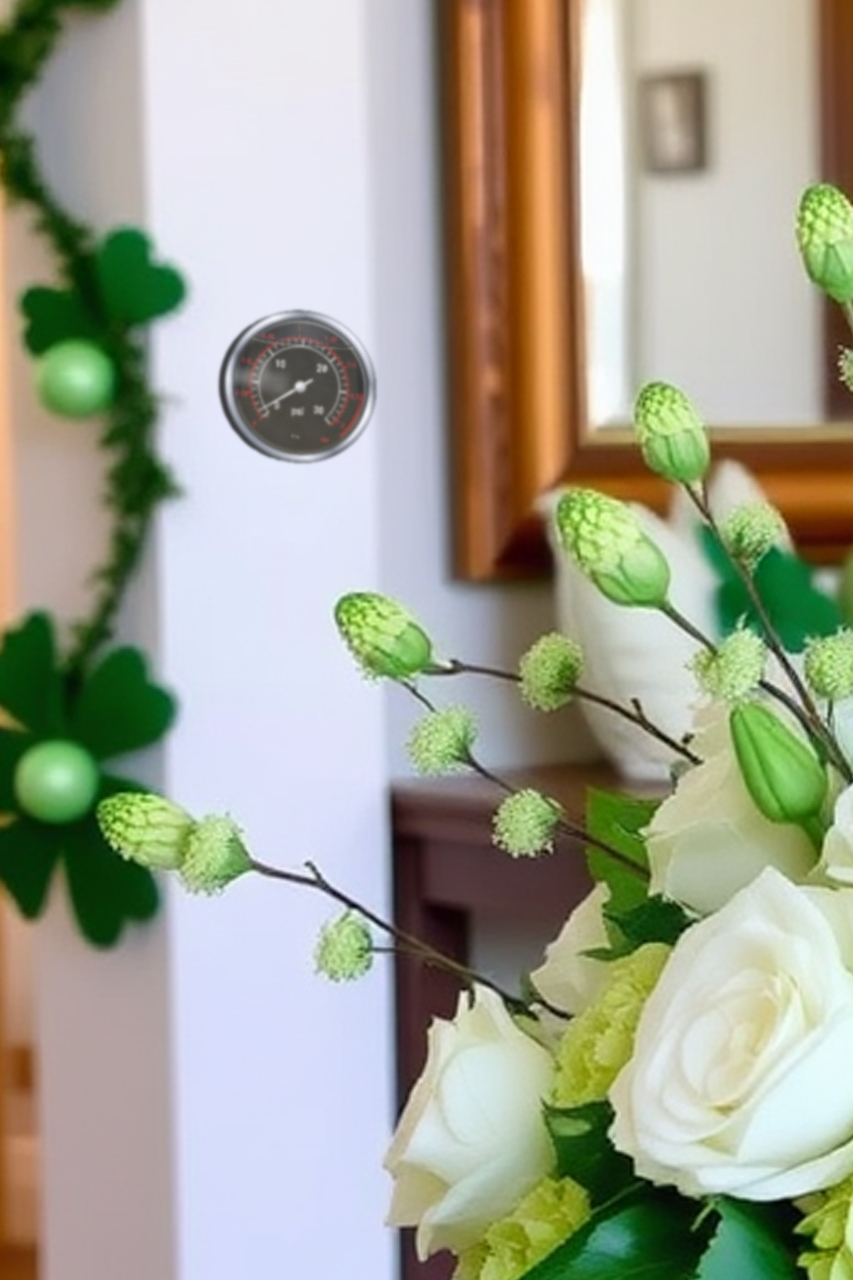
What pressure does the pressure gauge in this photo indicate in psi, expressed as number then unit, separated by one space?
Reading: 1 psi
